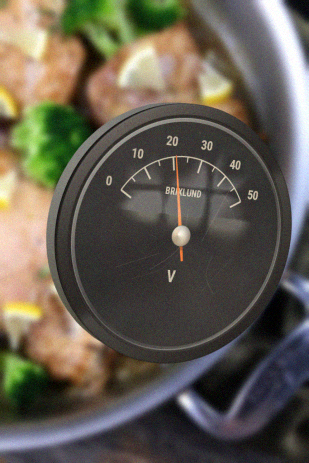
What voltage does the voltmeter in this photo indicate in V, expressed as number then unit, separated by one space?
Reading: 20 V
